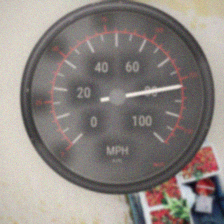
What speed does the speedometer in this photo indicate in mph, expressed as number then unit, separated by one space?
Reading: 80 mph
